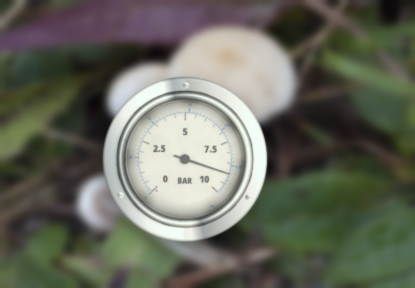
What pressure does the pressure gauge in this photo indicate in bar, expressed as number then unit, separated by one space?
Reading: 9 bar
